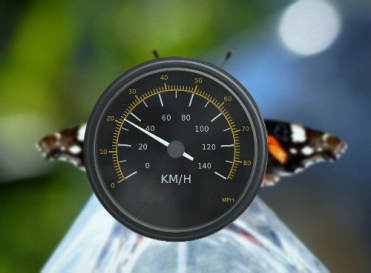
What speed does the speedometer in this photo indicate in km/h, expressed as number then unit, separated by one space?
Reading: 35 km/h
